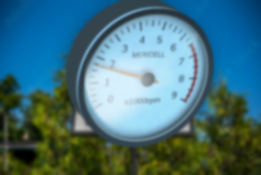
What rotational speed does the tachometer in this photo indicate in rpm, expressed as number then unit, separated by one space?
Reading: 1750 rpm
